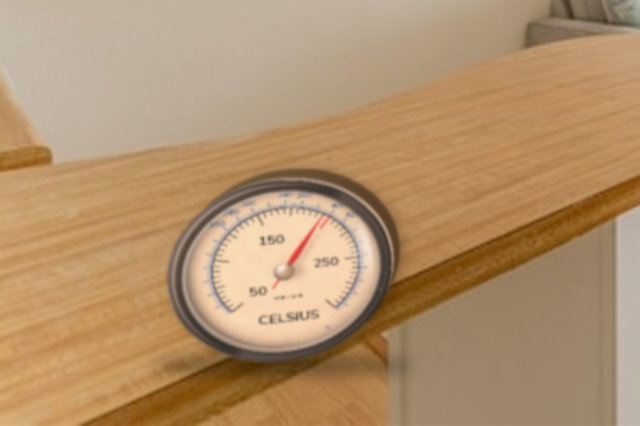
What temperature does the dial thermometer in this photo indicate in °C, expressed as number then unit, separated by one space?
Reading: 200 °C
